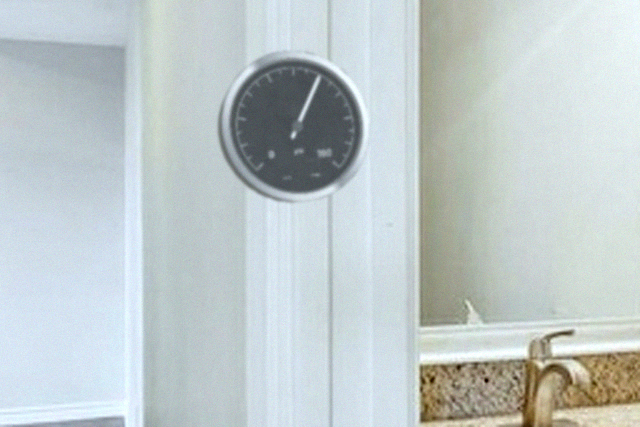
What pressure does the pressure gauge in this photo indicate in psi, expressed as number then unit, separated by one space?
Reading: 60 psi
